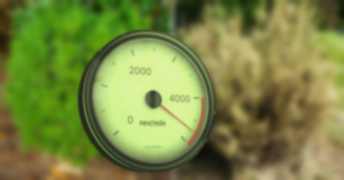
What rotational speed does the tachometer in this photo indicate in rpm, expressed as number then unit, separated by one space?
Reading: 4750 rpm
